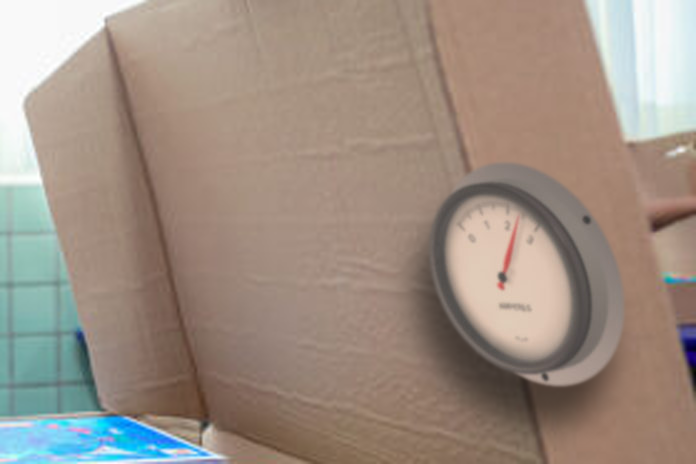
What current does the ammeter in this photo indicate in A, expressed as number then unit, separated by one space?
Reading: 2.5 A
